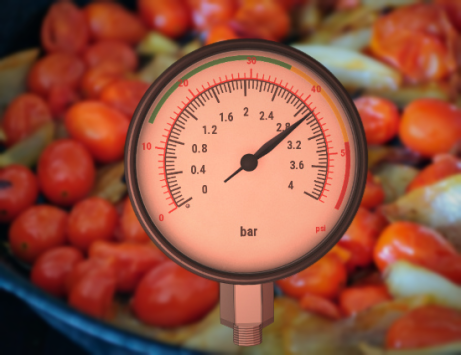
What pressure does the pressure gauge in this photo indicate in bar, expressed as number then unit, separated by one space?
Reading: 2.9 bar
